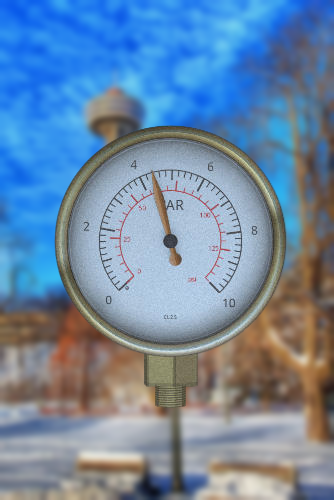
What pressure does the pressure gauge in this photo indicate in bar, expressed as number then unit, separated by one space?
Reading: 4.4 bar
